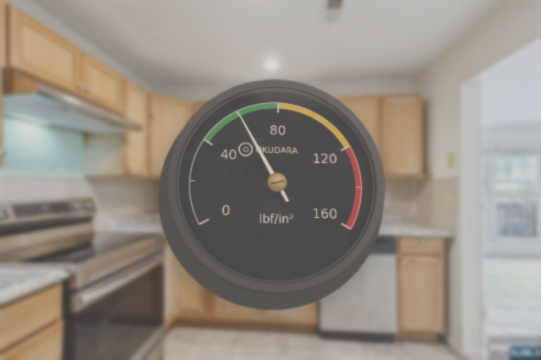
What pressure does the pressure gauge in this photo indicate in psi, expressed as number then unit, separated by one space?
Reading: 60 psi
